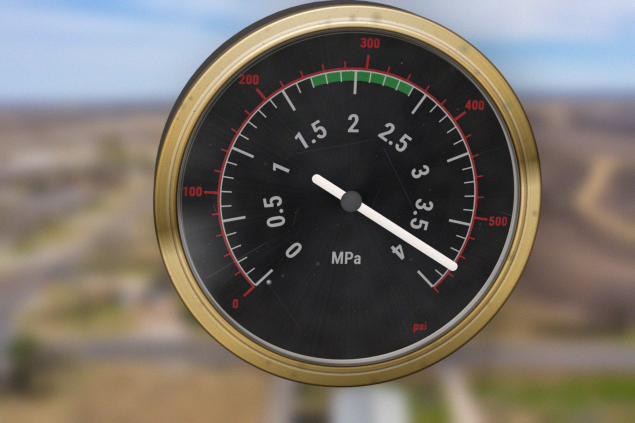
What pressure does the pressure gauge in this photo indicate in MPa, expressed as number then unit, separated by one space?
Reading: 3.8 MPa
